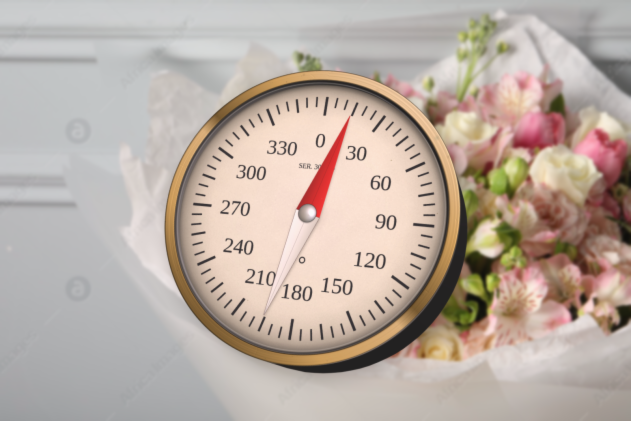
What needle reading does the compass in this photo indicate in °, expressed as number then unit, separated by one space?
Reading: 15 °
